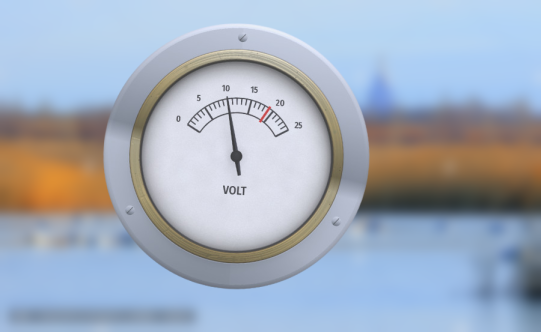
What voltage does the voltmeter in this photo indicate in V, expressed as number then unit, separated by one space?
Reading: 10 V
